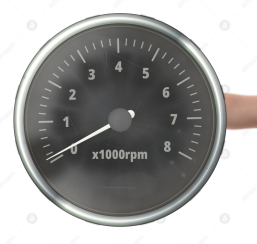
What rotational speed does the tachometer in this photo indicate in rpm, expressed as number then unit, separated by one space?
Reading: 100 rpm
